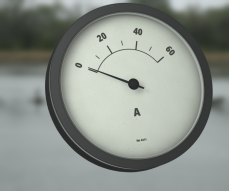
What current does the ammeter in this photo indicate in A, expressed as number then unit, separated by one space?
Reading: 0 A
